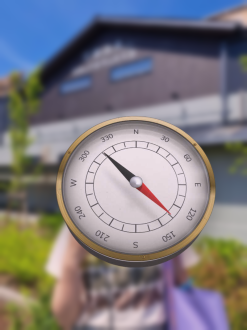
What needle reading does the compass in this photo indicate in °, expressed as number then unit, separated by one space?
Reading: 135 °
